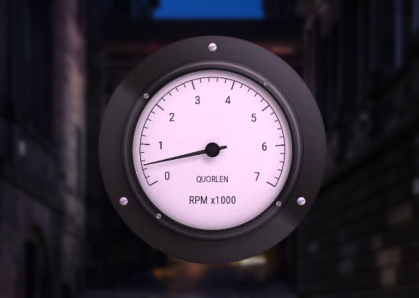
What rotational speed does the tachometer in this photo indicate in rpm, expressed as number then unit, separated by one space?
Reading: 500 rpm
